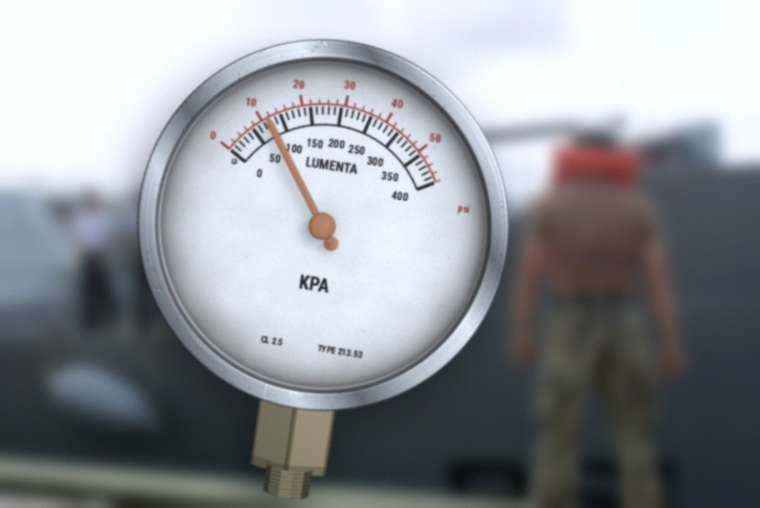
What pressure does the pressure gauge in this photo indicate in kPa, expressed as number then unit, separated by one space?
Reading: 80 kPa
